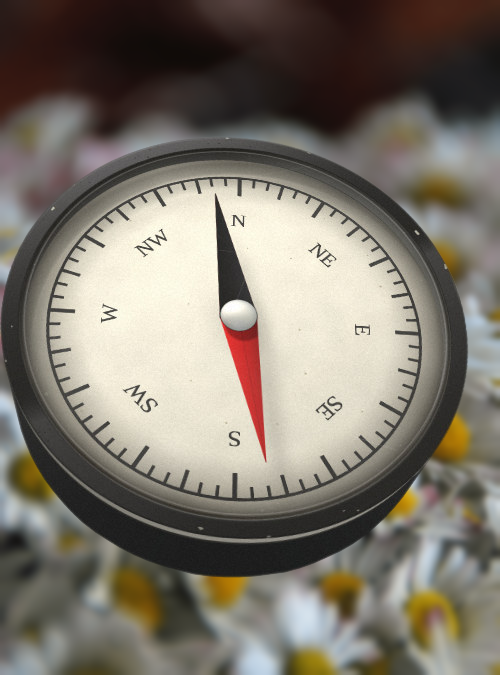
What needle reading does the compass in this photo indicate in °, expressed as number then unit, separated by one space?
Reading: 170 °
